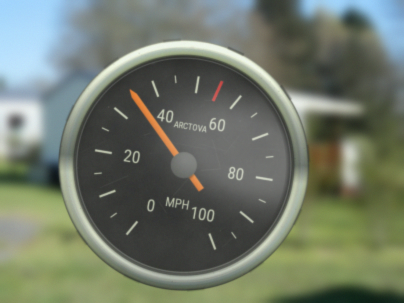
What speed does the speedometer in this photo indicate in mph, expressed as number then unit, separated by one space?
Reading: 35 mph
